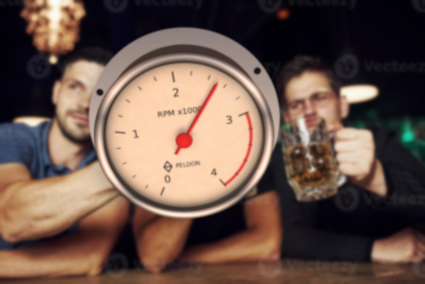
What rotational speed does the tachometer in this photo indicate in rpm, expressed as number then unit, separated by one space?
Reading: 2500 rpm
